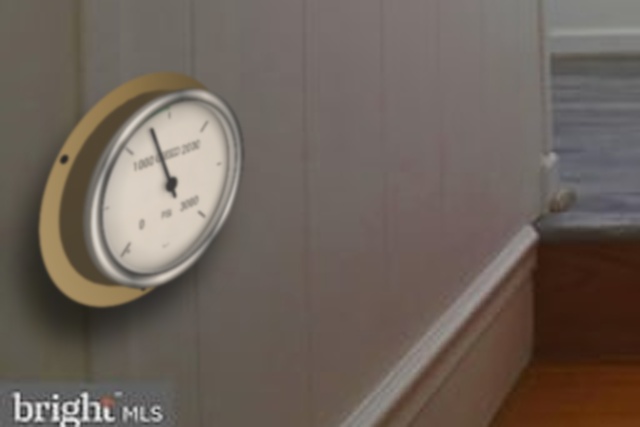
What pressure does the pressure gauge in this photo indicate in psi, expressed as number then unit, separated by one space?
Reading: 1250 psi
